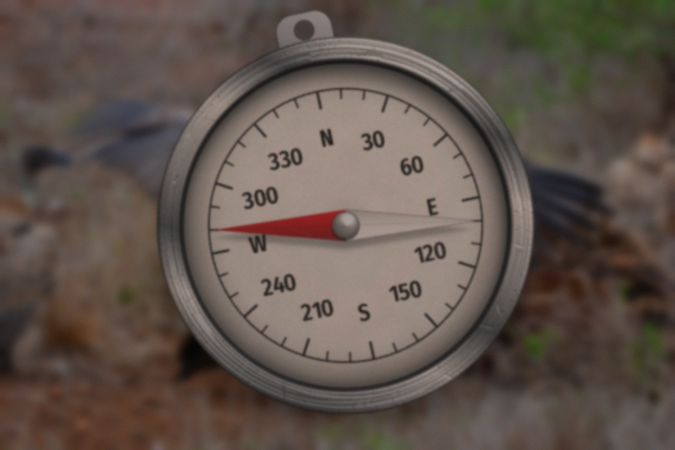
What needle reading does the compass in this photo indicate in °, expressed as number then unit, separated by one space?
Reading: 280 °
